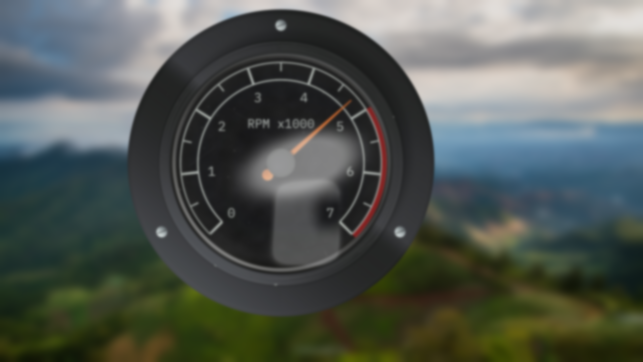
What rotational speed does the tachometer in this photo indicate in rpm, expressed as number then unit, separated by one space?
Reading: 4750 rpm
